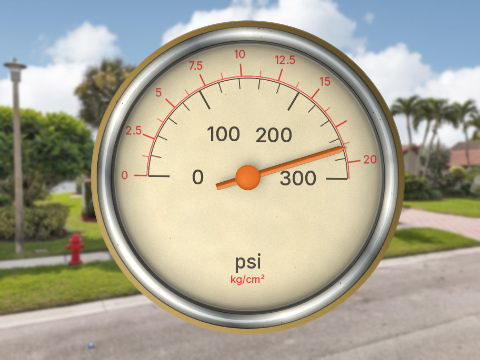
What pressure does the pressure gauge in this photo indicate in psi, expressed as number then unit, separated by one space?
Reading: 270 psi
